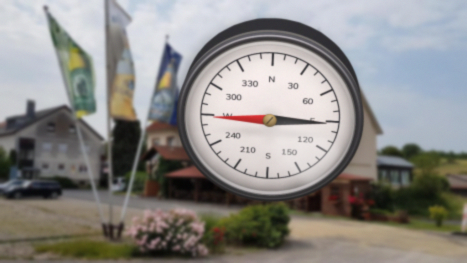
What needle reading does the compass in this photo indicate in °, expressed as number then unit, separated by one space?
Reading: 270 °
